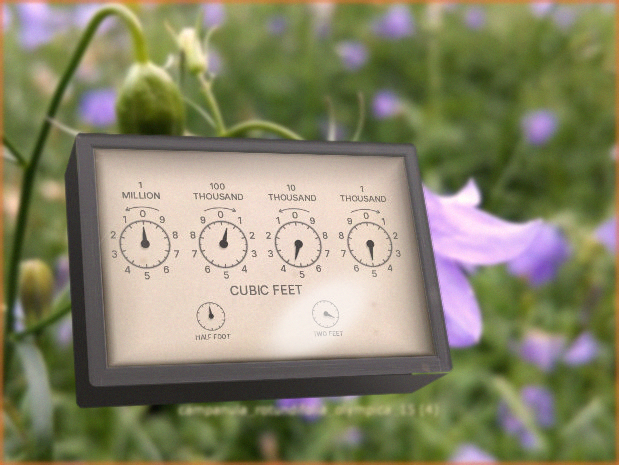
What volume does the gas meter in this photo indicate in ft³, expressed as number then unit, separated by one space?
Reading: 4500 ft³
